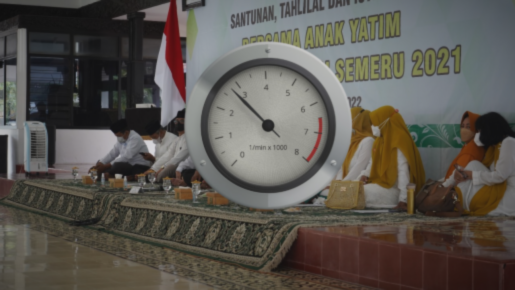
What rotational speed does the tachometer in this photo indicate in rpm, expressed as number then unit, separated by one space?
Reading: 2750 rpm
